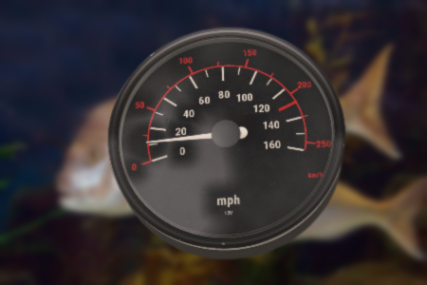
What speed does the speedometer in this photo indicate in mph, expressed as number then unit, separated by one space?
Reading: 10 mph
